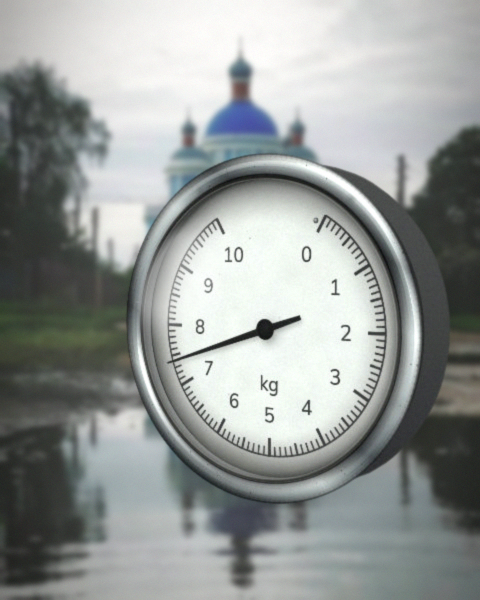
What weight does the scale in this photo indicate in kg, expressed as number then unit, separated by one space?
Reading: 7.4 kg
